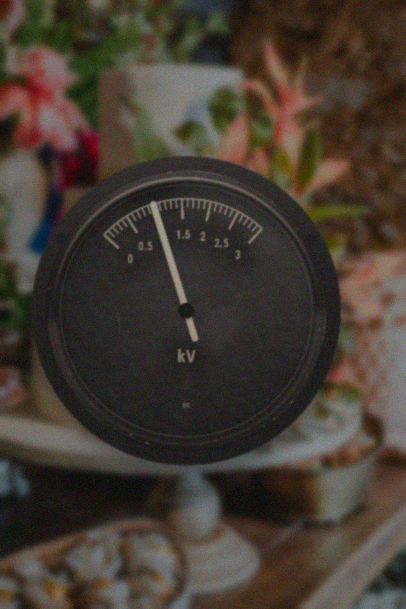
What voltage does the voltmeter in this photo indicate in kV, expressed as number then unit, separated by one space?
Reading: 1 kV
